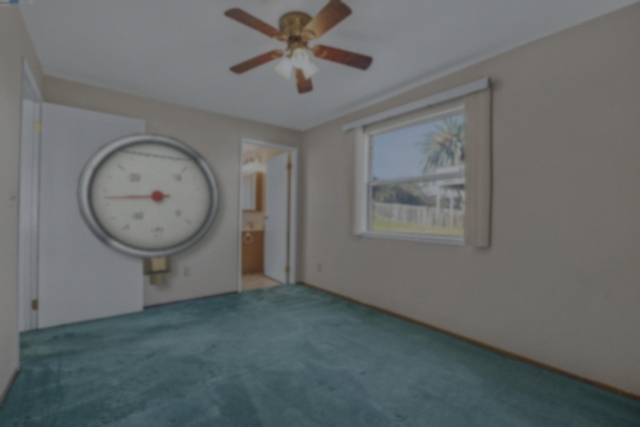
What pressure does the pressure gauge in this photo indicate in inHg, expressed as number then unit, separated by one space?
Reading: -25 inHg
